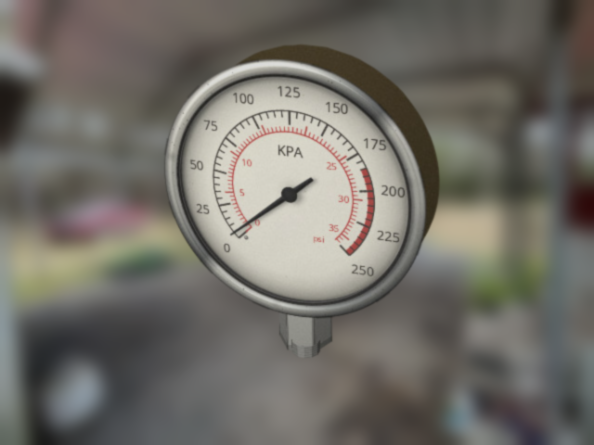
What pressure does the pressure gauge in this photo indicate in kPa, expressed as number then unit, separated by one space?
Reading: 5 kPa
